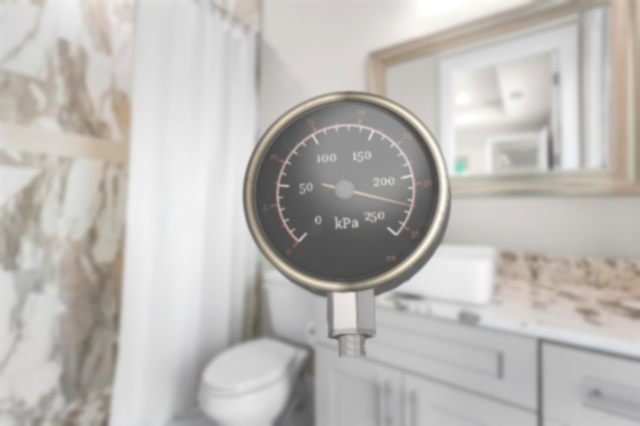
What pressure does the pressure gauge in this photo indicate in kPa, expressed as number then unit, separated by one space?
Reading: 225 kPa
